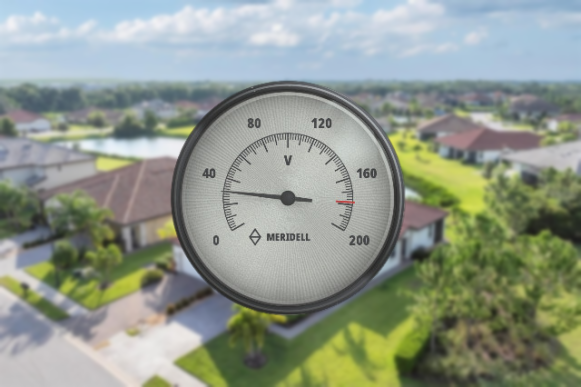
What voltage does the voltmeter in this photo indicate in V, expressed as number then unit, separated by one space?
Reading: 30 V
